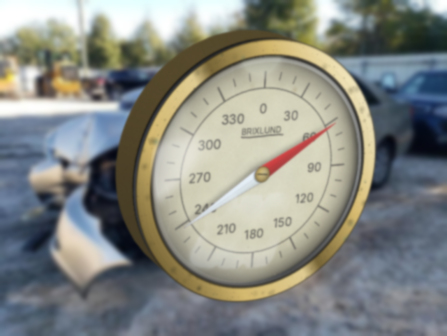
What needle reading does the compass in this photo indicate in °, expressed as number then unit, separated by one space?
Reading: 60 °
